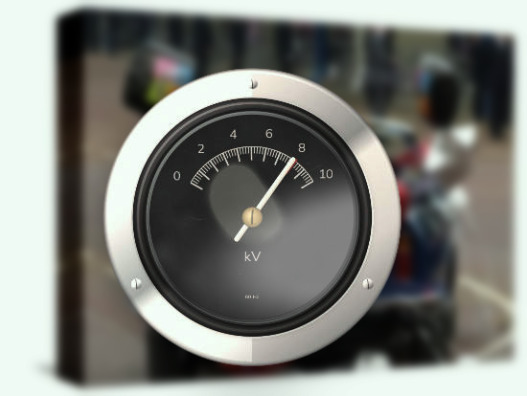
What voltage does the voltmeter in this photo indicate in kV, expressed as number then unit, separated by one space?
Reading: 8 kV
